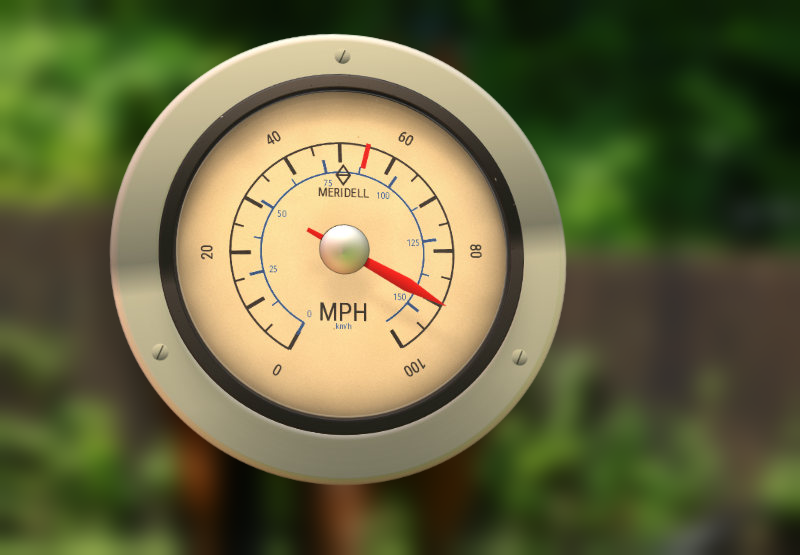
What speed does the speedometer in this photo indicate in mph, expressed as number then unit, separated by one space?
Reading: 90 mph
